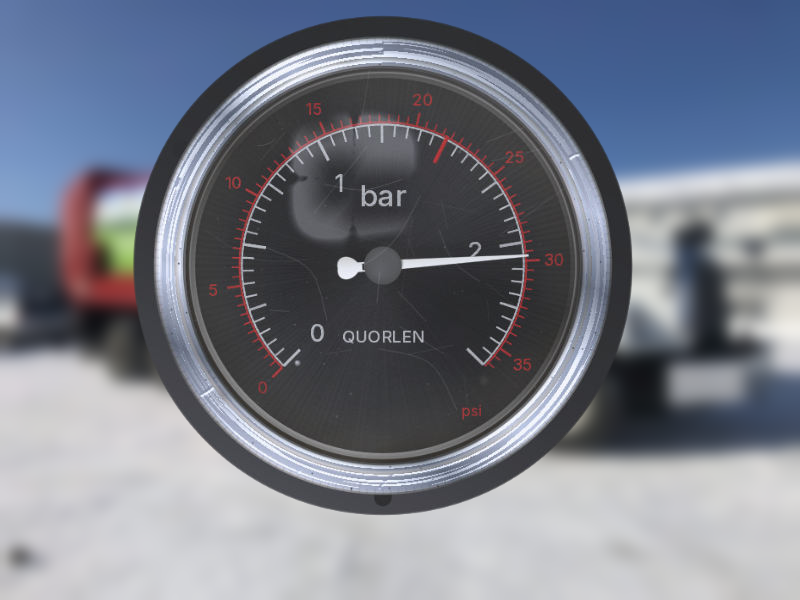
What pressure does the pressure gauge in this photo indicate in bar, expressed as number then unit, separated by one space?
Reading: 2.05 bar
